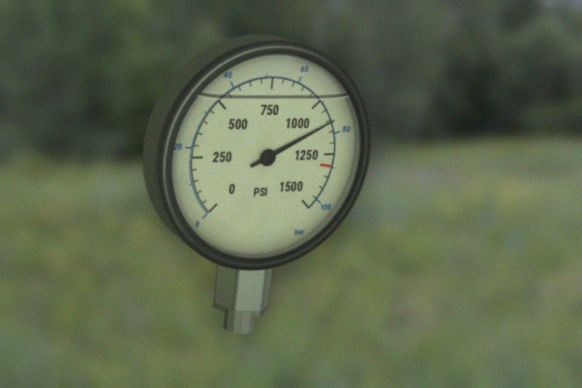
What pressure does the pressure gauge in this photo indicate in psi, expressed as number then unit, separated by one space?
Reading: 1100 psi
